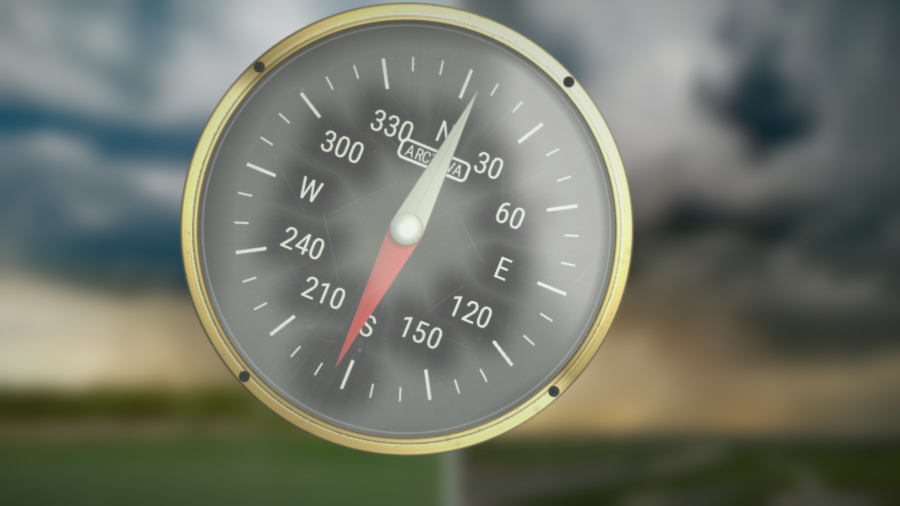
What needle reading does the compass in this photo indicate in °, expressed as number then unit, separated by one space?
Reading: 185 °
